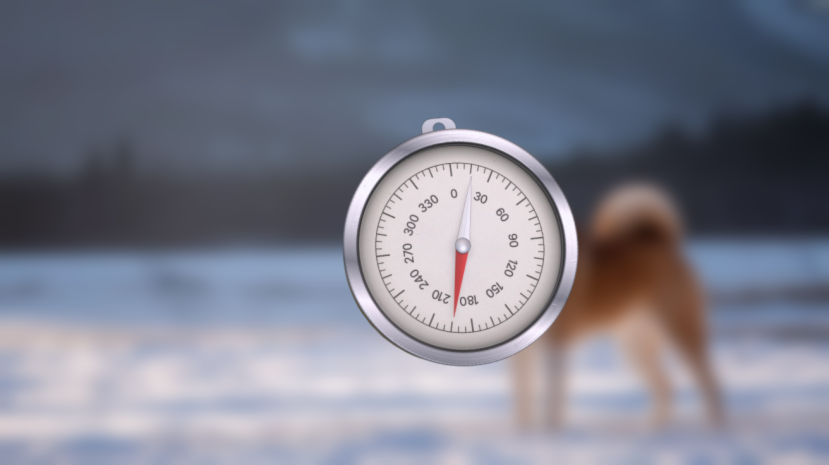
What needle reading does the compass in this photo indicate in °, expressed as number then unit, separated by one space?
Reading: 195 °
